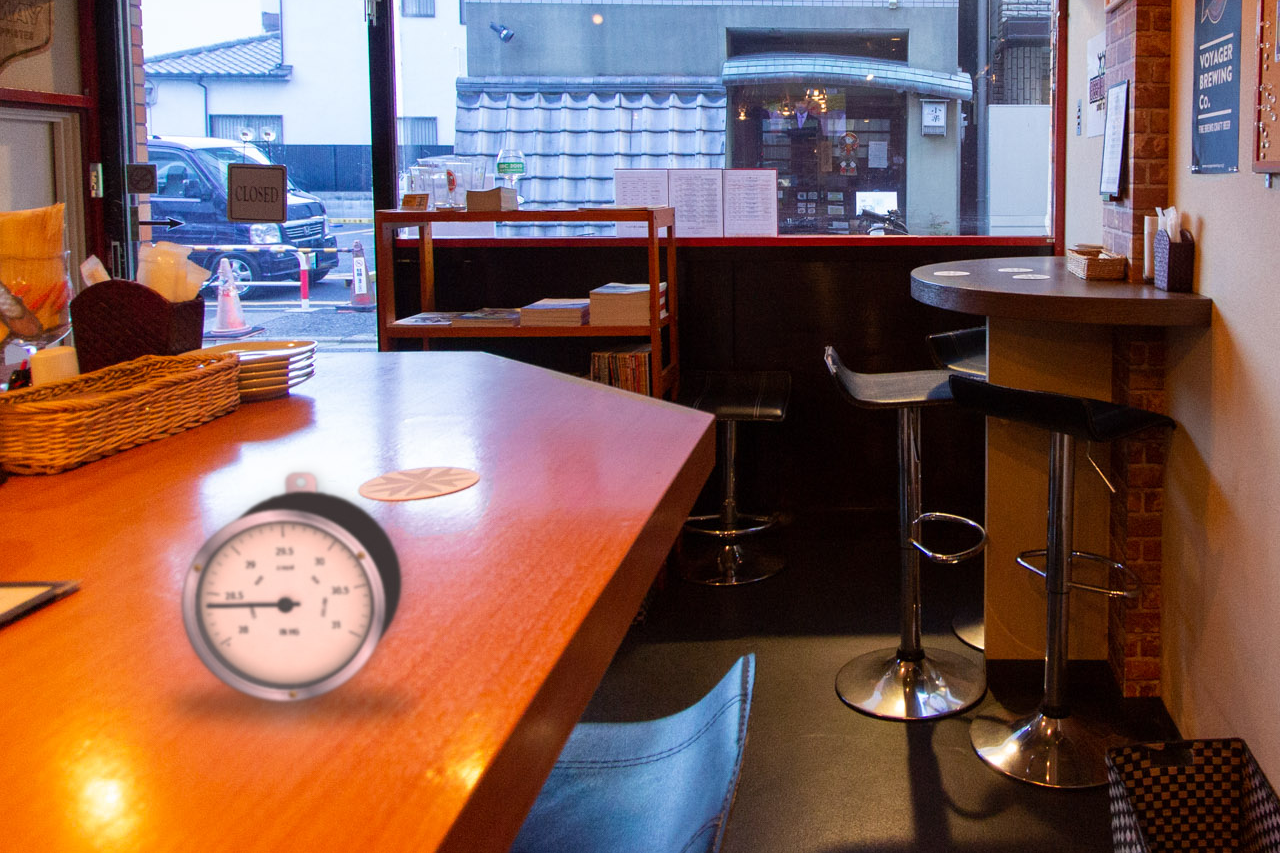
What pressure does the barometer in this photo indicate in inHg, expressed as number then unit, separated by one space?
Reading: 28.4 inHg
